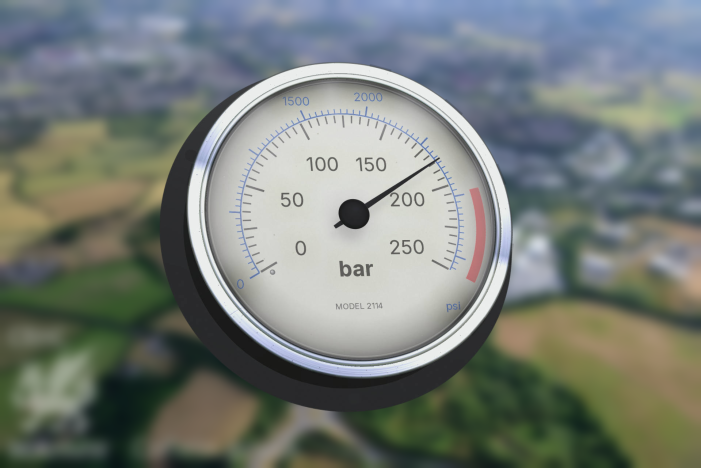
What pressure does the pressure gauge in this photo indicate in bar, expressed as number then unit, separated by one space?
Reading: 185 bar
